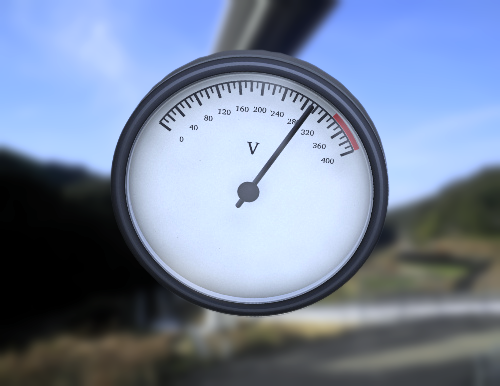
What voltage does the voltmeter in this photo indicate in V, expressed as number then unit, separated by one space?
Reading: 290 V
